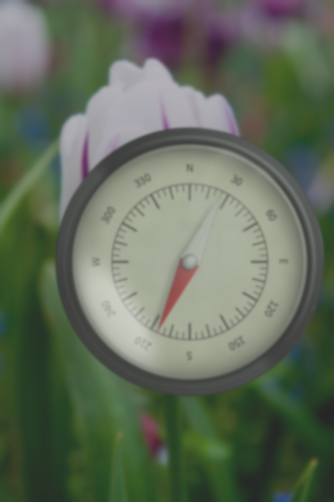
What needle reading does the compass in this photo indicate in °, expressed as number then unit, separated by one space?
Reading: 205 °
